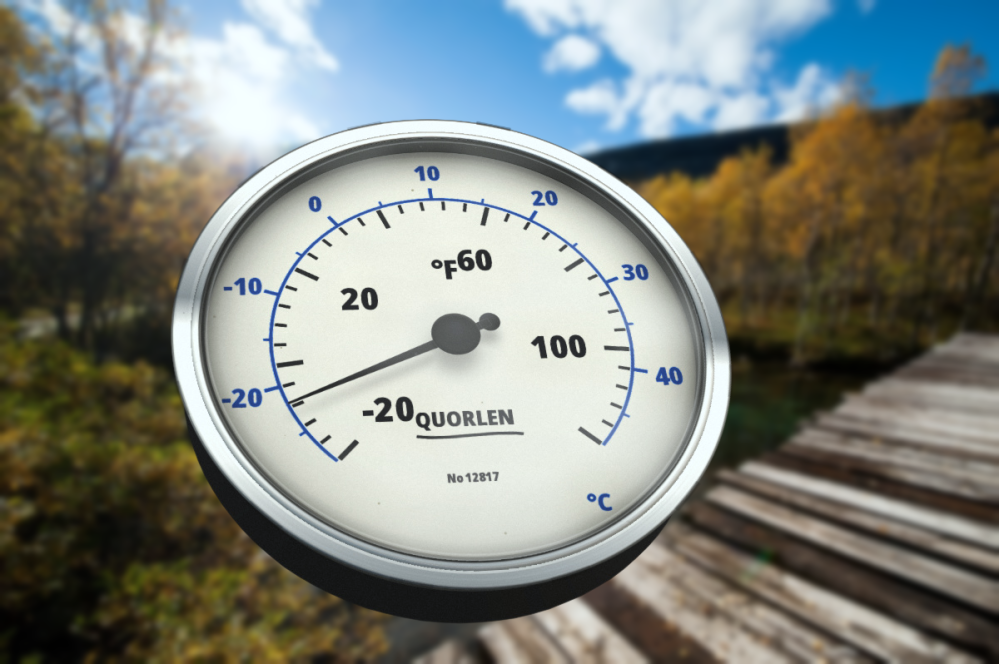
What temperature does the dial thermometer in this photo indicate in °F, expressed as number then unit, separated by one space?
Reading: -8 °F
